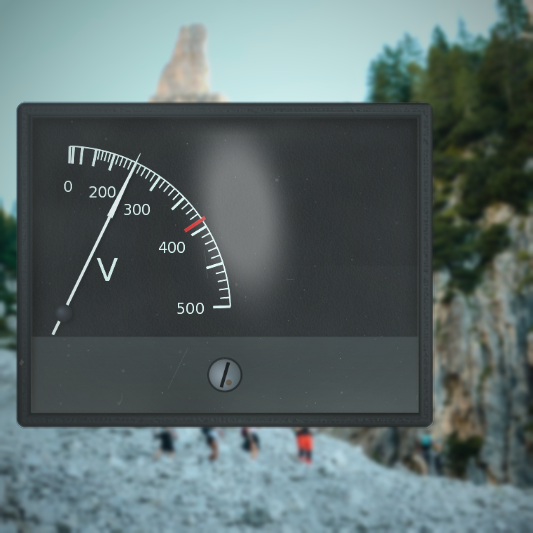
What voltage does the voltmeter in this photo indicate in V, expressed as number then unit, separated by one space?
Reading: 250 V
